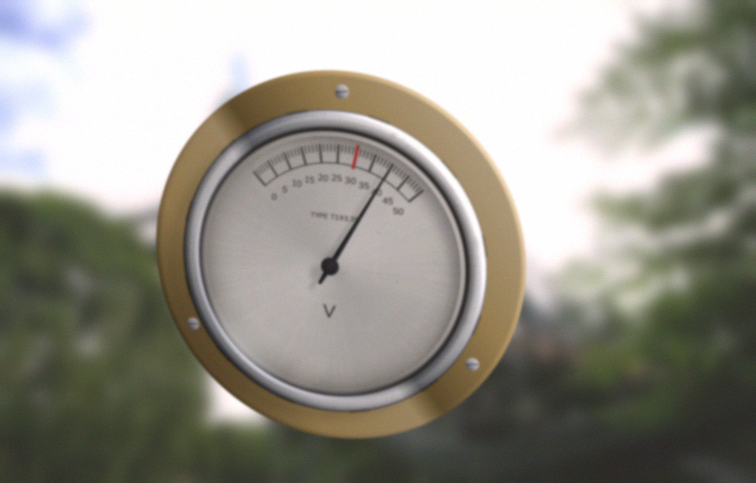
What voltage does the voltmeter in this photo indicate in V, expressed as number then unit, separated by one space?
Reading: 40 V
